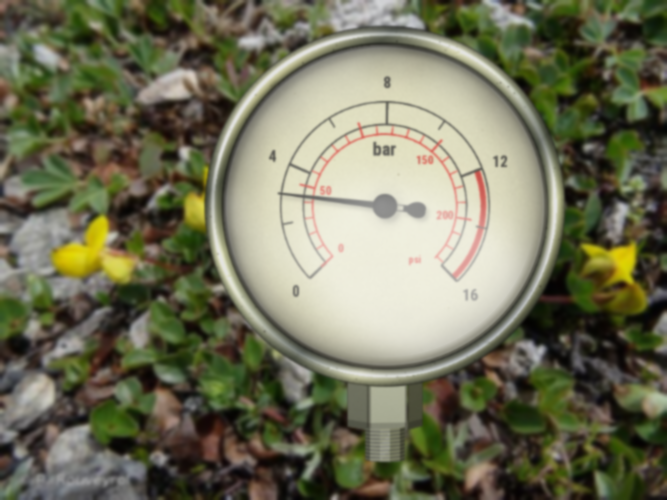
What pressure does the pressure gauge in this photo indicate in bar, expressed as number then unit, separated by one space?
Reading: 3 bar
